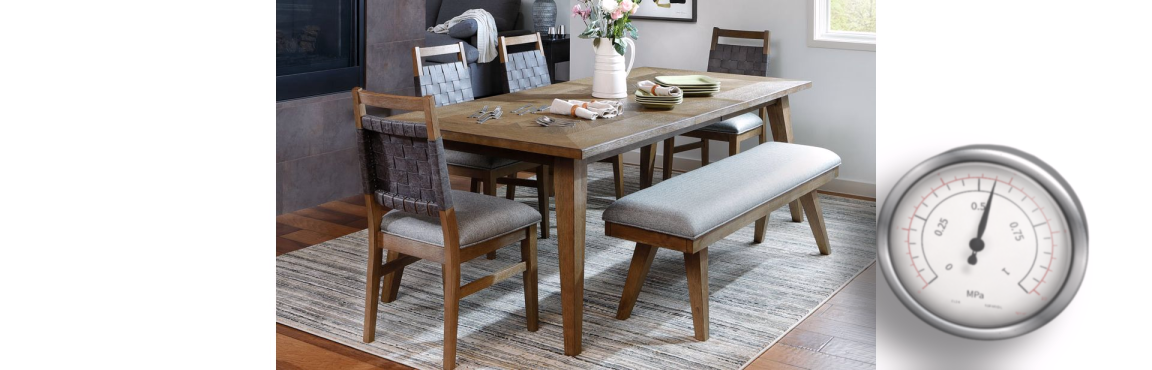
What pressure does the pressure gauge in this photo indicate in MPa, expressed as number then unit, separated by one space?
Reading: 0.55 MPa
